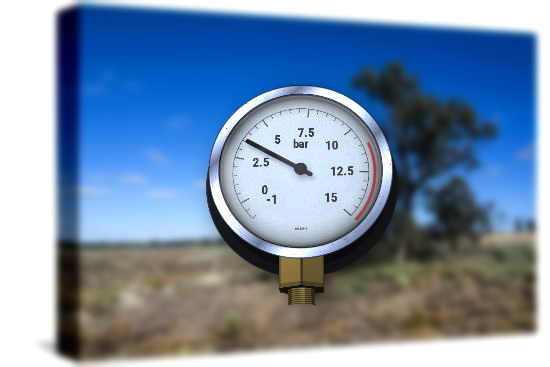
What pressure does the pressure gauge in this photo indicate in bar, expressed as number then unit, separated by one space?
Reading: 3.5 bar
